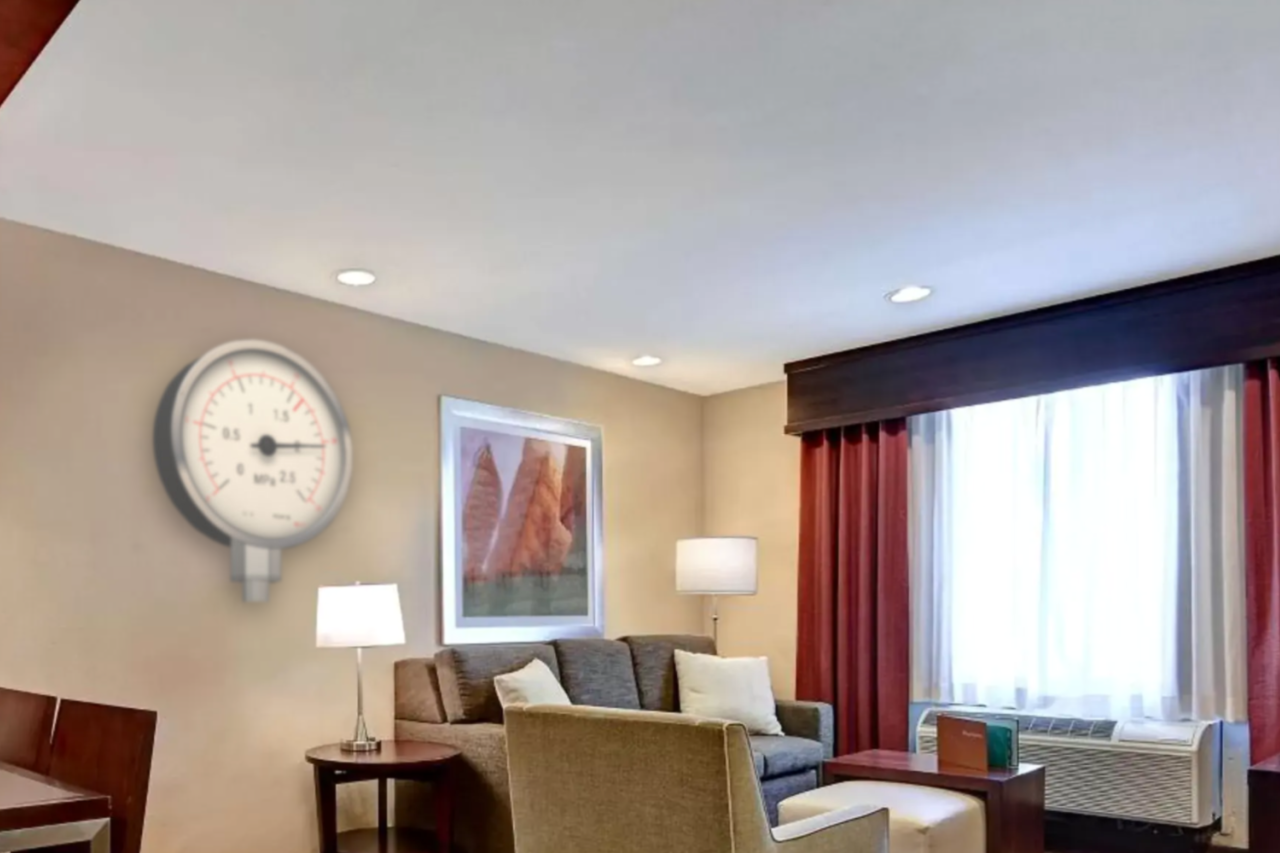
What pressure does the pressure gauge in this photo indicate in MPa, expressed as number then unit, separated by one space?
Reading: 2 MPa
